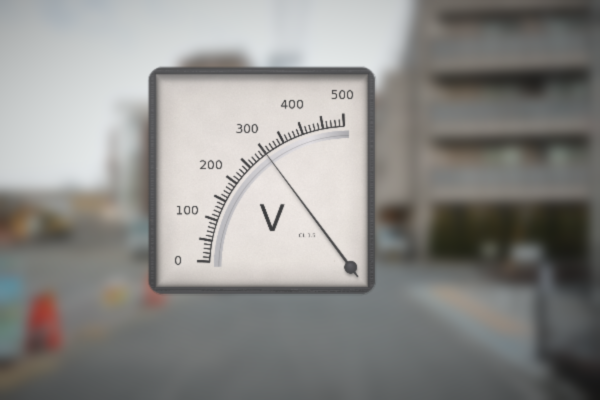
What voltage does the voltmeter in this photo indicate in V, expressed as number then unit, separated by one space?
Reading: 300 V
